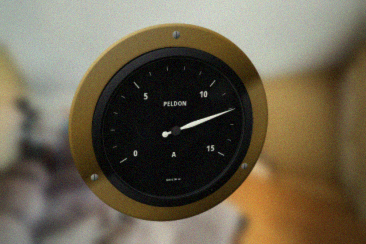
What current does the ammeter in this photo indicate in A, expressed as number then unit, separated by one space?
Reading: 12 A
